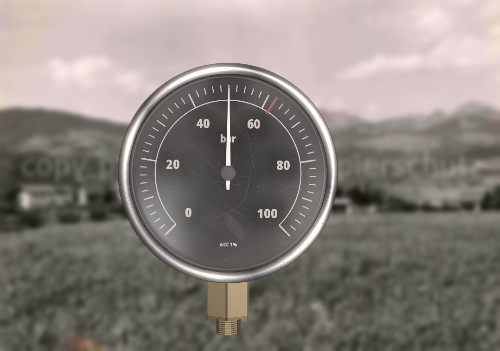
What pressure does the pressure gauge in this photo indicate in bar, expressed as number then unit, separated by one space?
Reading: 50 bar
